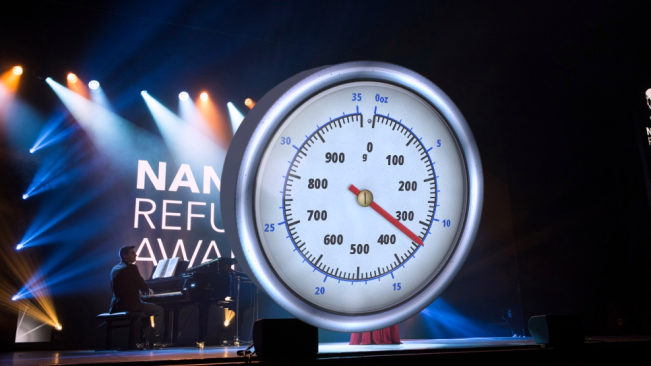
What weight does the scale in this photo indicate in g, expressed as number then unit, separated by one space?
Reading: 340 g
